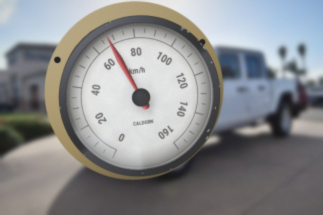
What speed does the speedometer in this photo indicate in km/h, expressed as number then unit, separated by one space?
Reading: 67.5 km/h
